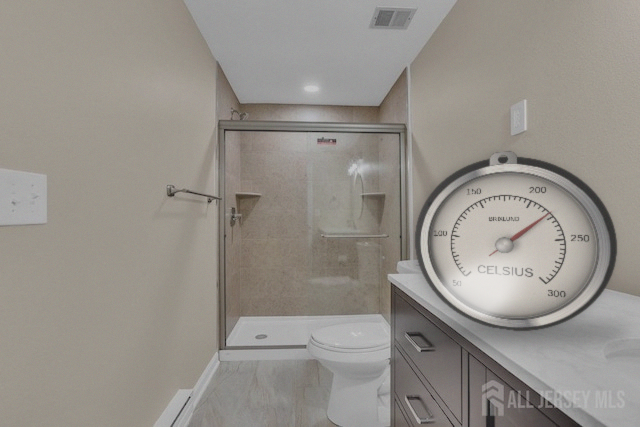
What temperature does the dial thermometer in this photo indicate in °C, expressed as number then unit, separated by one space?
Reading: 220 °C
